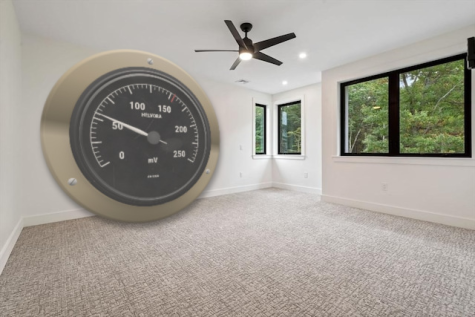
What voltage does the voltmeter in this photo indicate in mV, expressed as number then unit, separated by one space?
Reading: 55 mV
